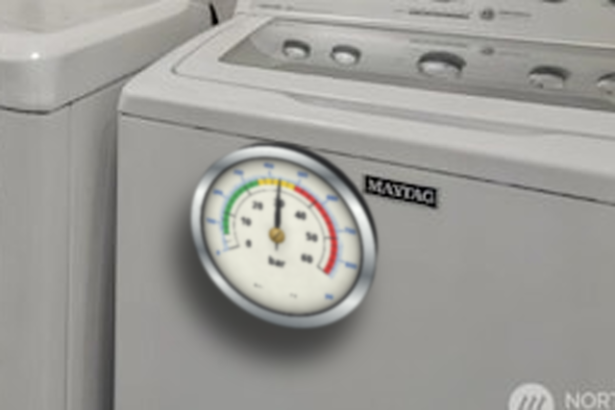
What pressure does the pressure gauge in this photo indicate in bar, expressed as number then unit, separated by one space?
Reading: 30 bar
